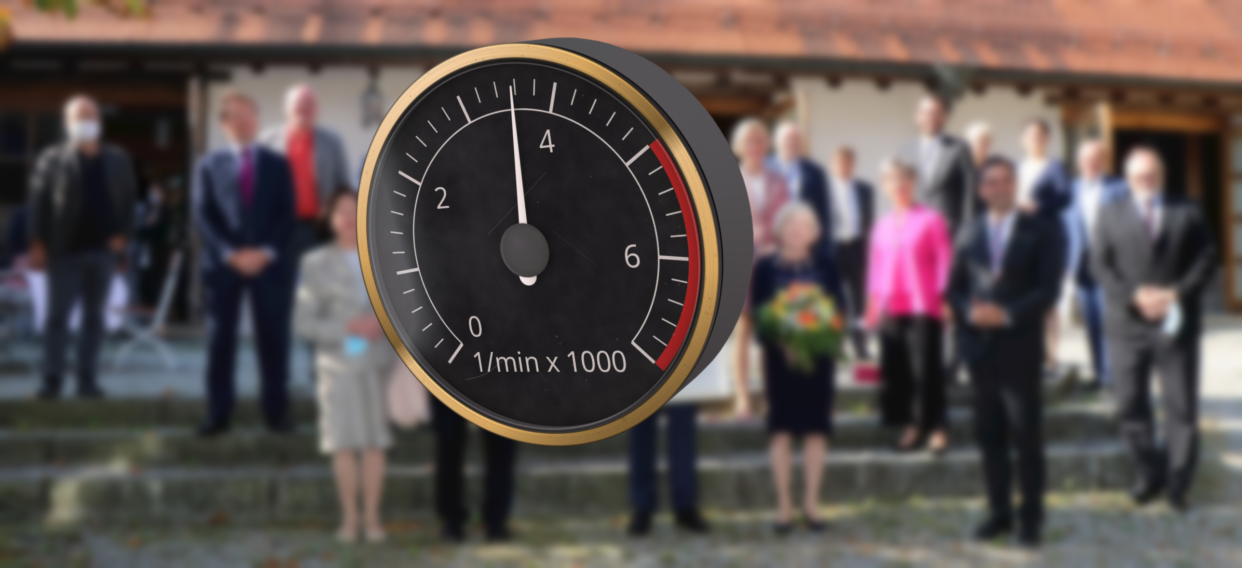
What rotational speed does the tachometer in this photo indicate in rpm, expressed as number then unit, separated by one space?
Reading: 3600 rpm
